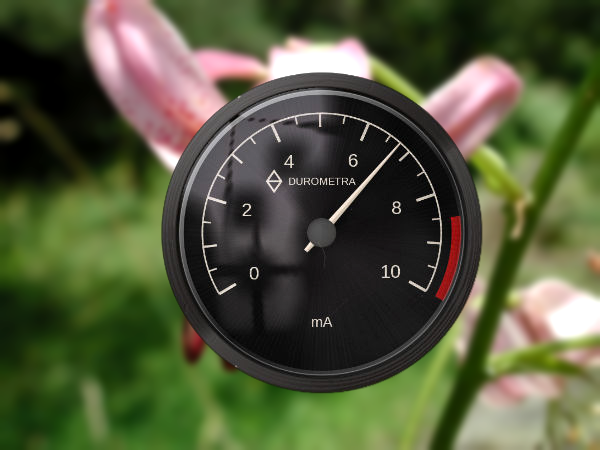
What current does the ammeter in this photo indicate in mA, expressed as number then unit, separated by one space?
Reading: 6.75 mA
